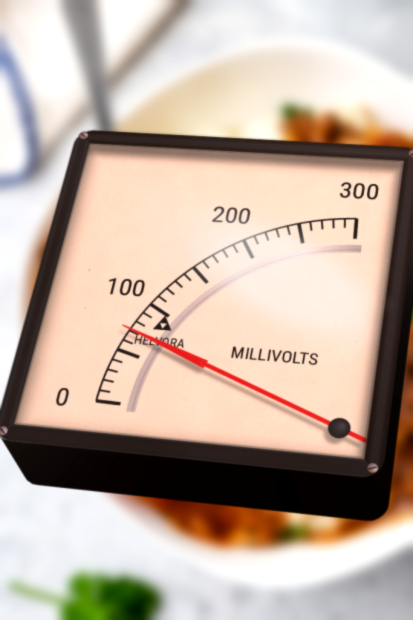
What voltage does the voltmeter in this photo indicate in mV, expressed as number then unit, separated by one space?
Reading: 70 mV
